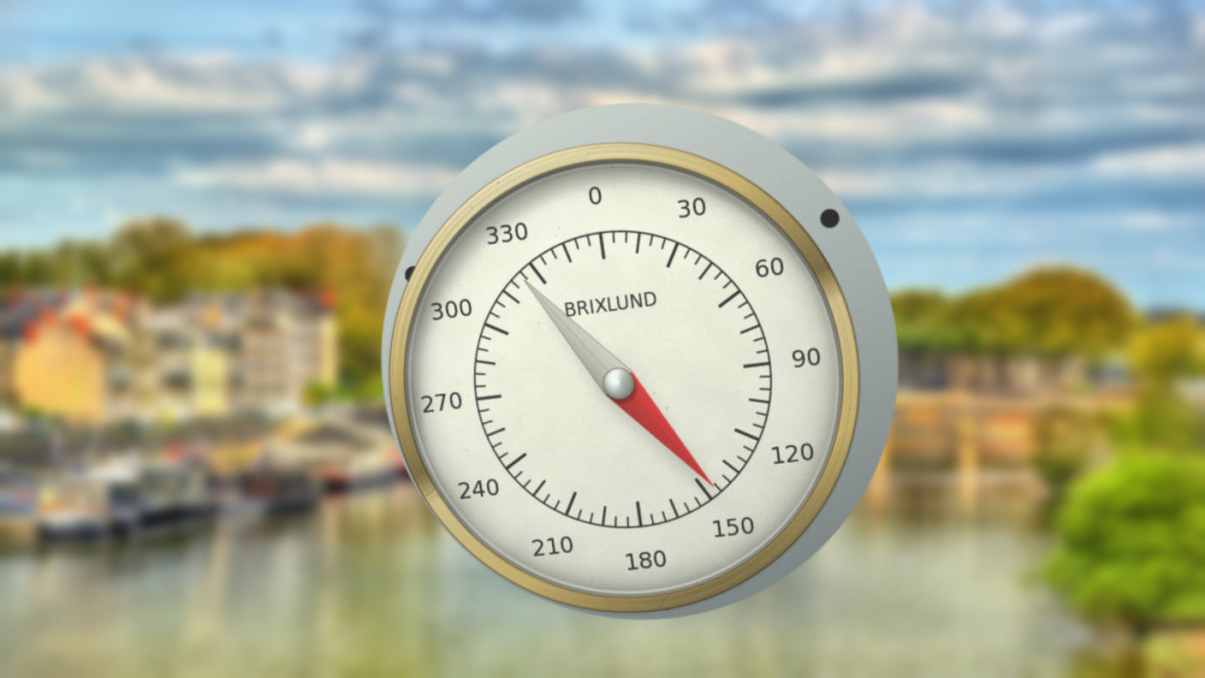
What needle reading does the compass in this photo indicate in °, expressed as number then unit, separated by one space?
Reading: 145 °
